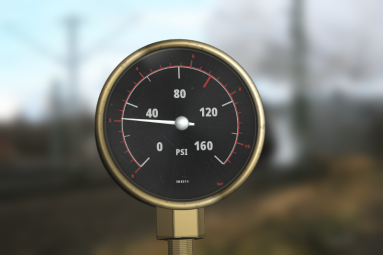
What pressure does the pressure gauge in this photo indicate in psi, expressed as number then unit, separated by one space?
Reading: 30 psi
